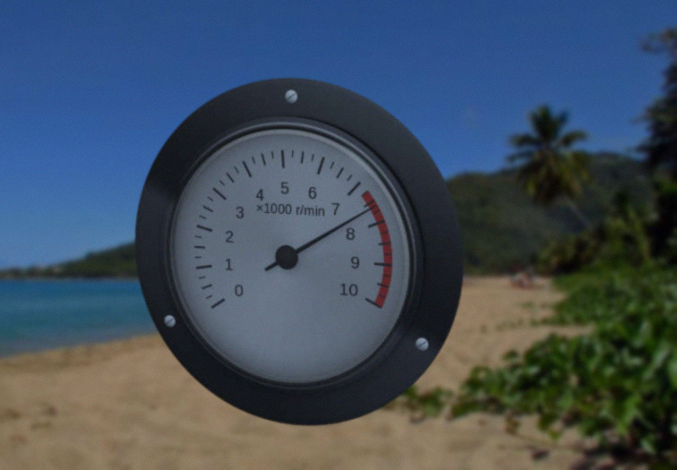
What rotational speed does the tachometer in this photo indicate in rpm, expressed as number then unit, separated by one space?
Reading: 7625 rpm
